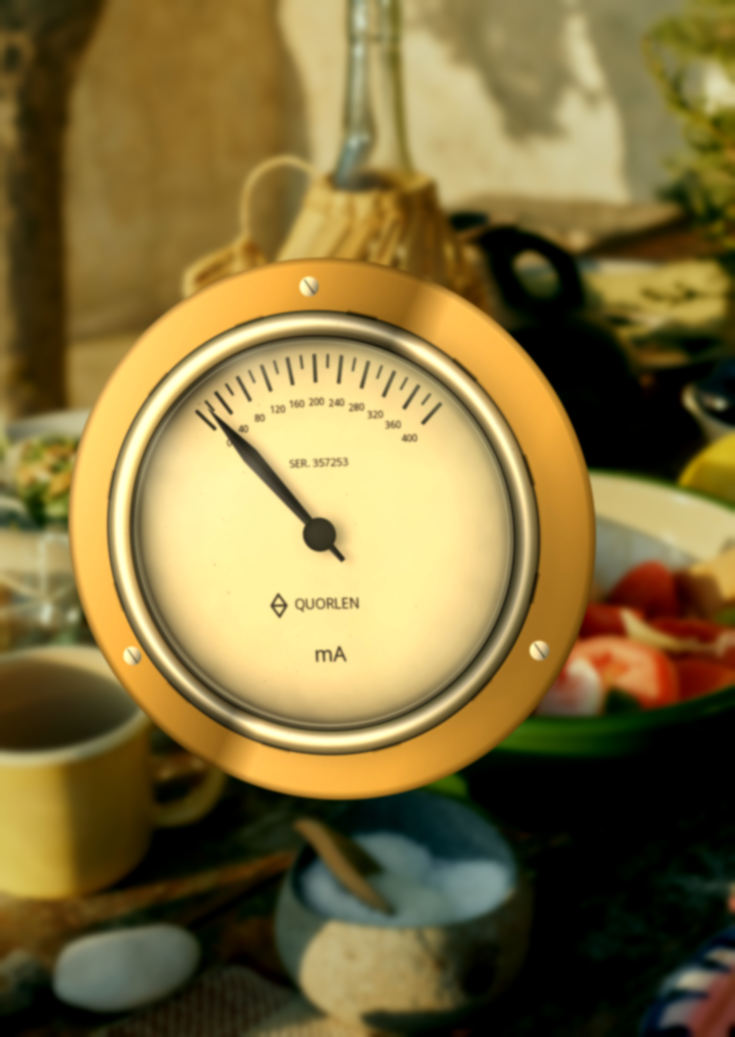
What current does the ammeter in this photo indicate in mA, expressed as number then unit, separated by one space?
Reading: 20 mA
